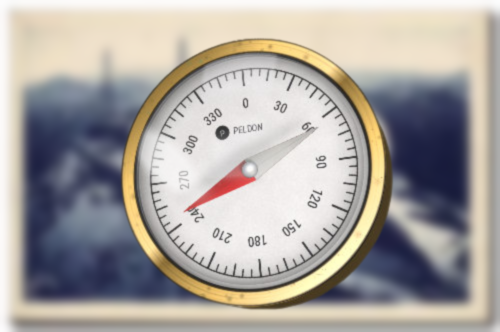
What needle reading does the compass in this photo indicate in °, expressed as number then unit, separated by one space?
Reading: 245 °
